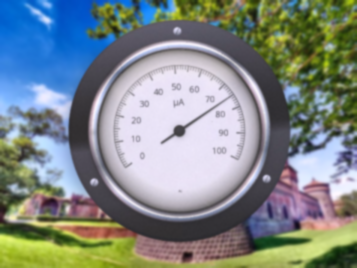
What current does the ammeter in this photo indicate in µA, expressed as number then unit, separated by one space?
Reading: 75 µA
